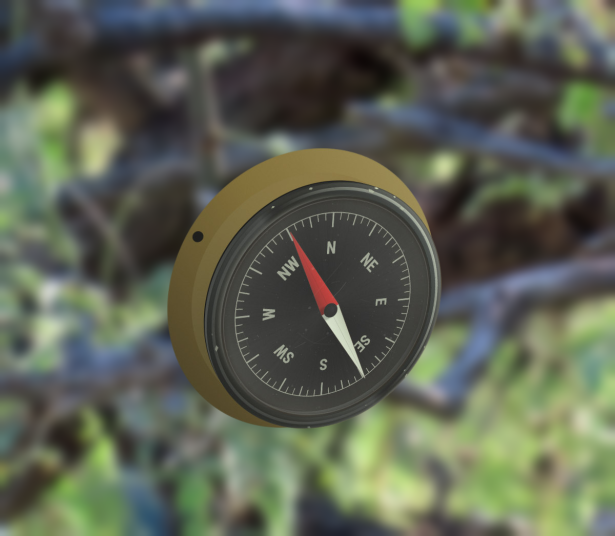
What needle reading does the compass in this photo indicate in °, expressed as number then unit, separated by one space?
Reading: 330 °
